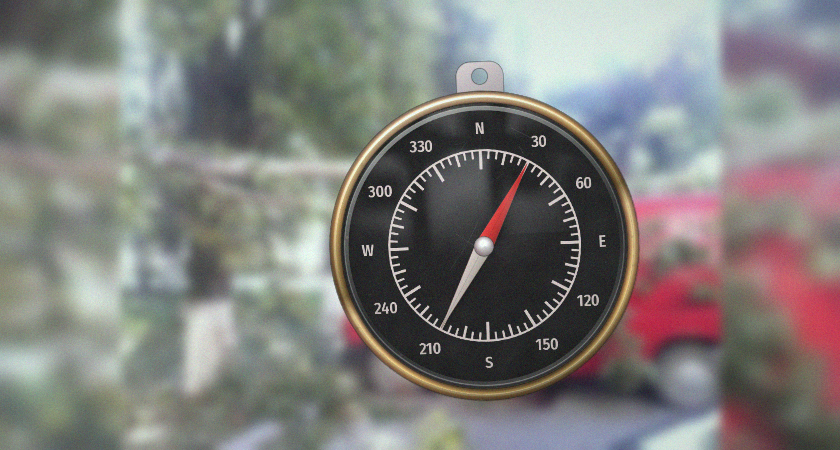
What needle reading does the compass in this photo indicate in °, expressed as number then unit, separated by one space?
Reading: 30 °
